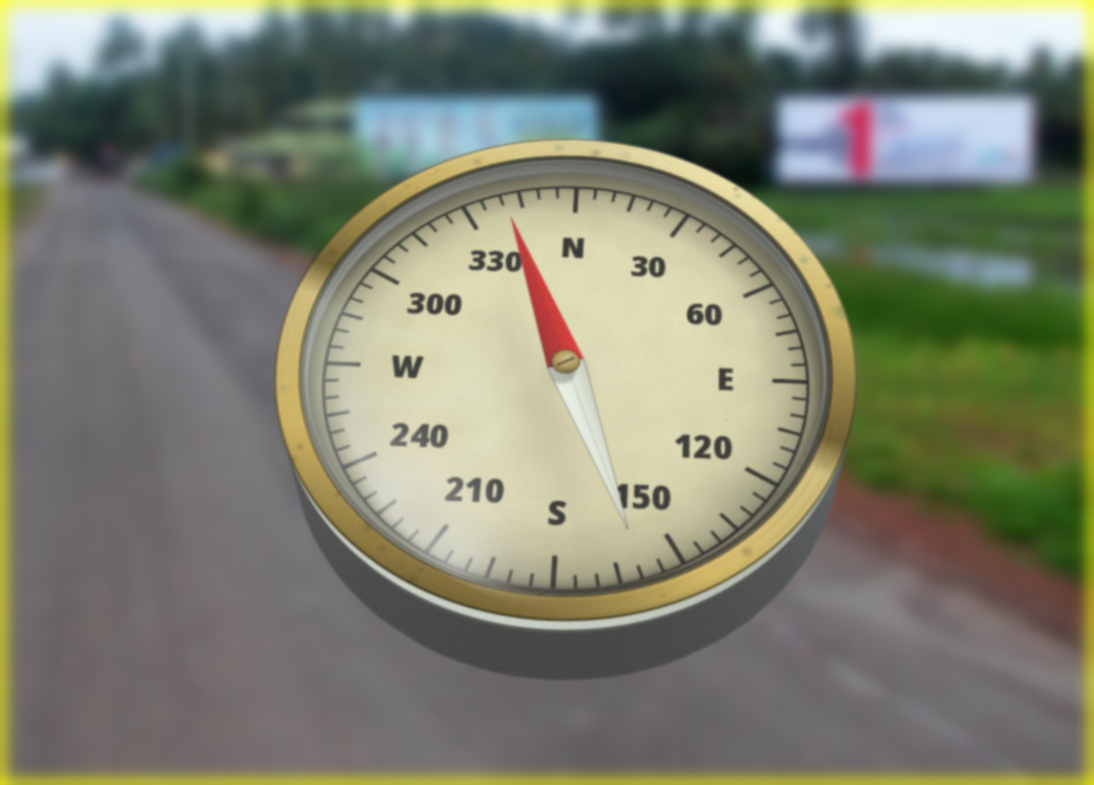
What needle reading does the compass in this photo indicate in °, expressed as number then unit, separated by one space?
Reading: 340 °
